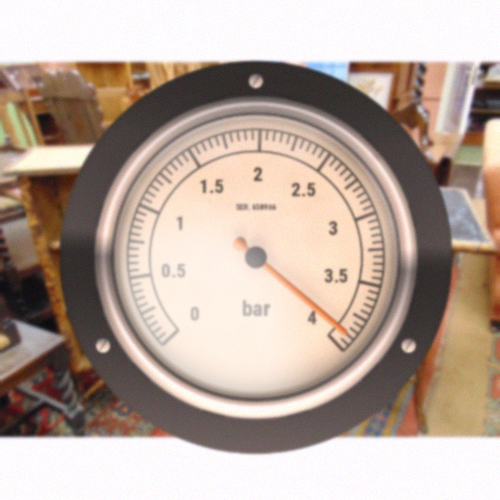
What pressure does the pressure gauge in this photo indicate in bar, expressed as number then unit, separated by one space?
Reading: 3.9 bar
